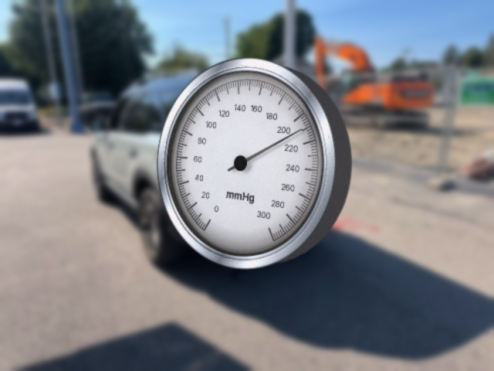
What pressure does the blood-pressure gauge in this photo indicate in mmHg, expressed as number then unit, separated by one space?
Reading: 210 mmHg
